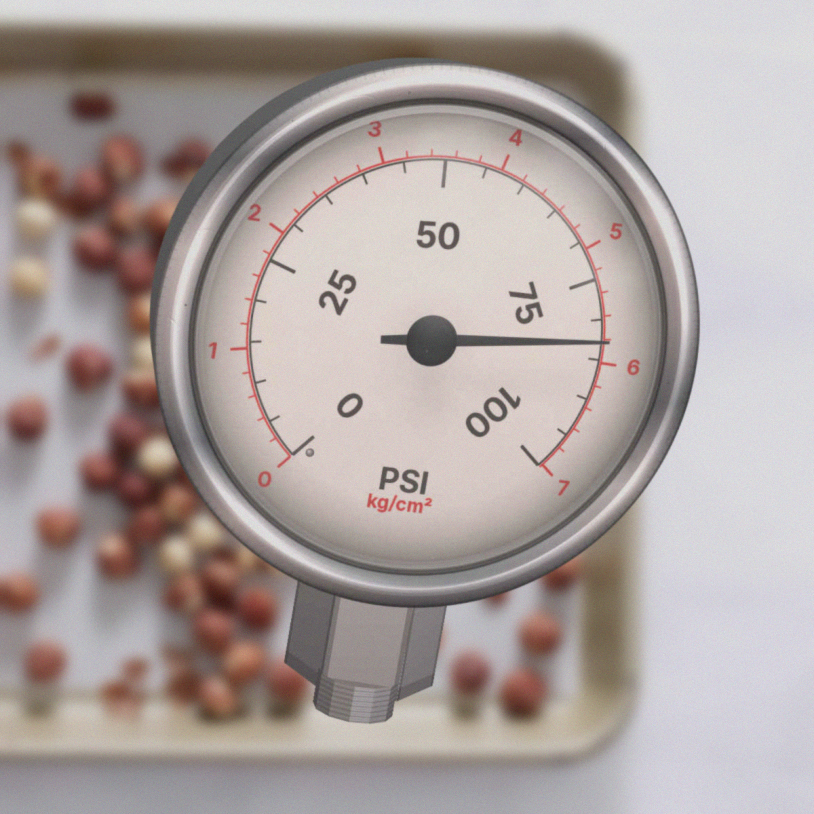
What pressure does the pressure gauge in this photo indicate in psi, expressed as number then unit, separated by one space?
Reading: 82.5 psi
